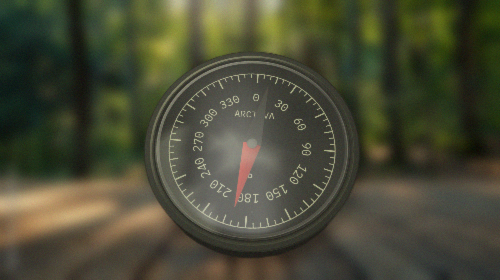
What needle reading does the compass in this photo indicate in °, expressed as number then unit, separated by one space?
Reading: 190 °
